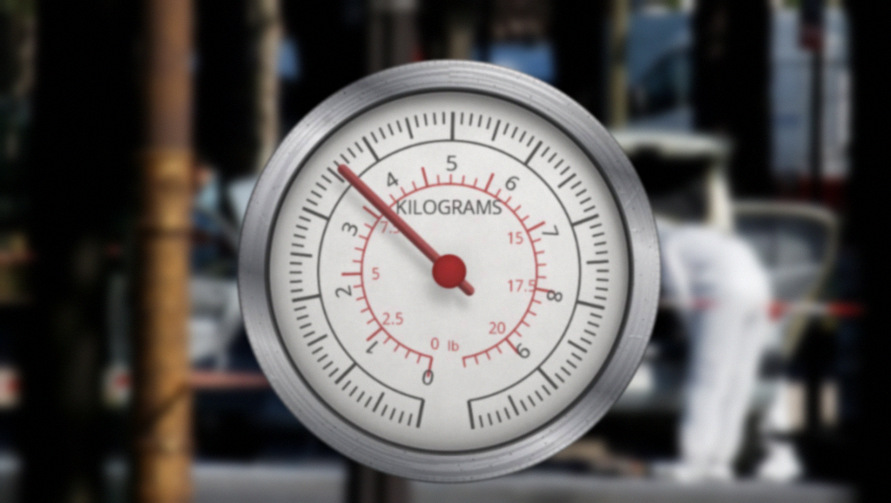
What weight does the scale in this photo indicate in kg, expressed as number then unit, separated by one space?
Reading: 3.6 kg
